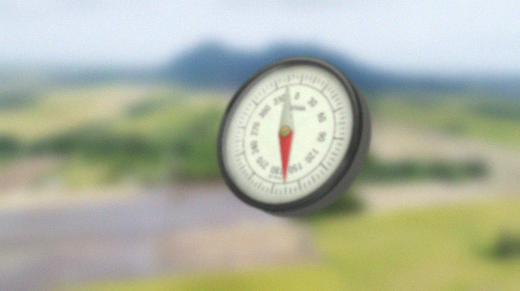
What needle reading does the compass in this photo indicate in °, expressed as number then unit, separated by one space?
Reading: 165 °
